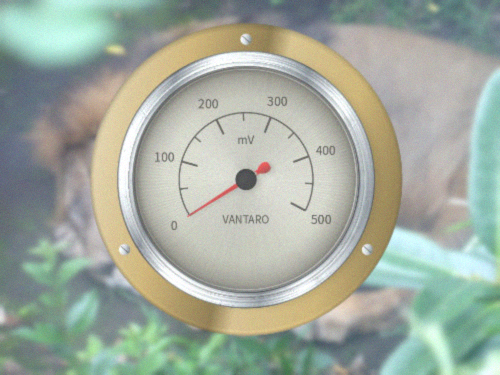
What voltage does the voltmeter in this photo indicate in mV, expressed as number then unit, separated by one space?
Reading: 0 mV
